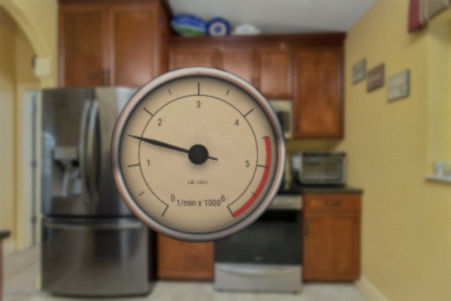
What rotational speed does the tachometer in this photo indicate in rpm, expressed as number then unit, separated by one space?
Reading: 1500 rpm
